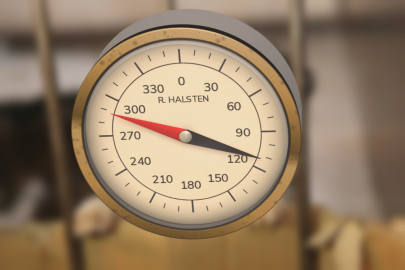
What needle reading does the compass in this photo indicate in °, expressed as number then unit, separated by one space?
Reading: 290 °
